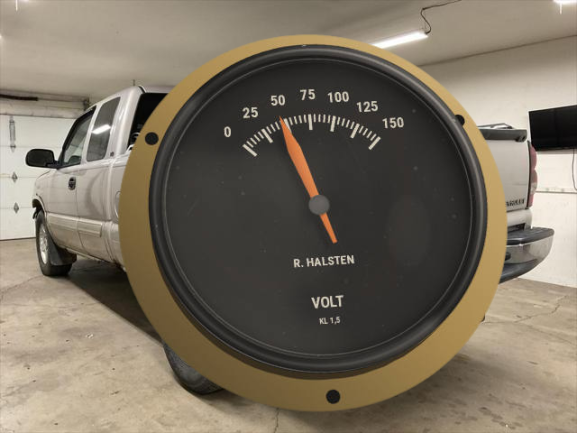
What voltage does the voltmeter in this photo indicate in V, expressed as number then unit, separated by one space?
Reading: 45 V
